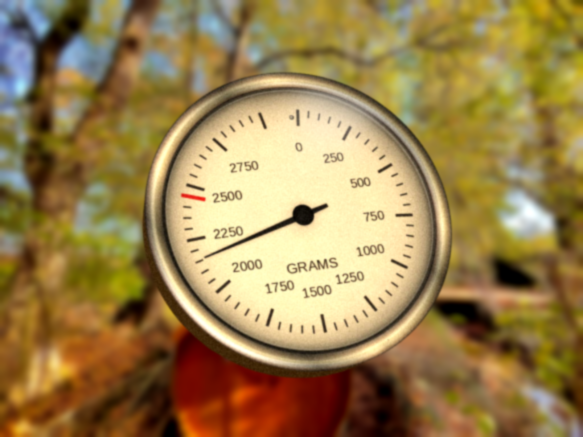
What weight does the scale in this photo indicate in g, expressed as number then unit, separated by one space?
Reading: 2150 g
